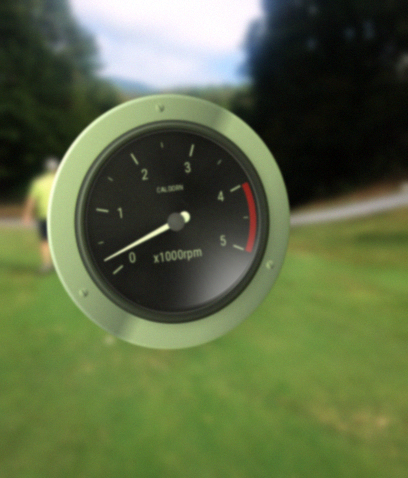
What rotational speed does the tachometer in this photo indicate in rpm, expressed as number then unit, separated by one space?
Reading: 250 rpm
